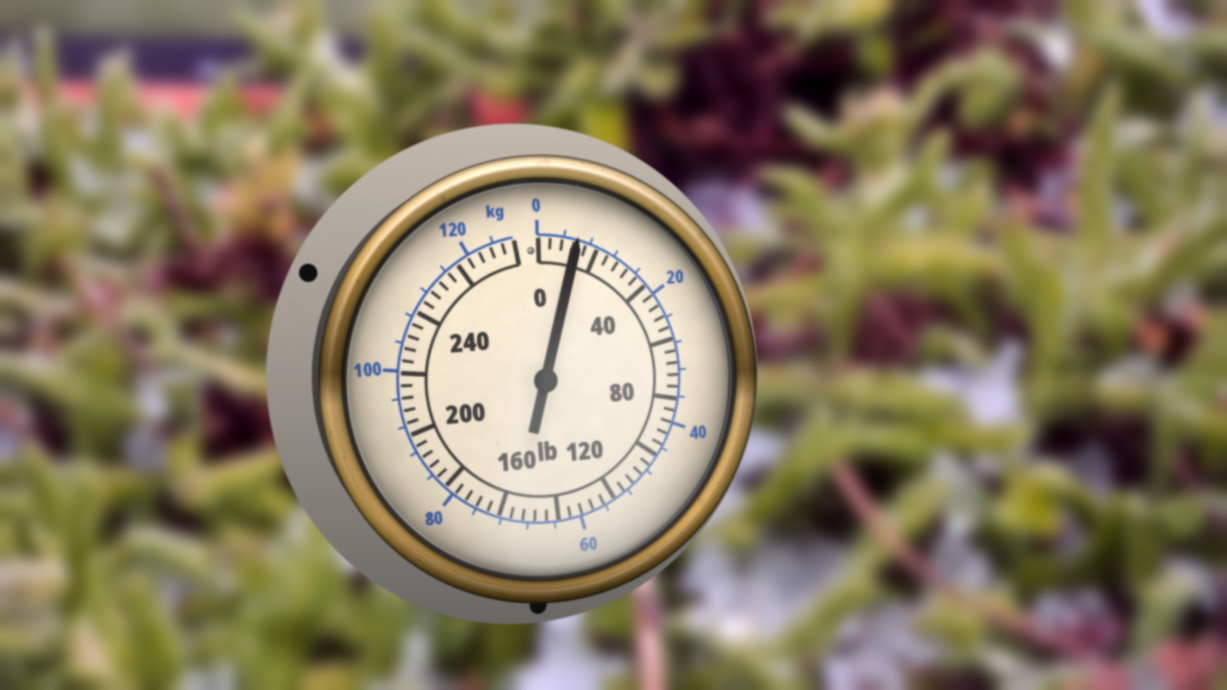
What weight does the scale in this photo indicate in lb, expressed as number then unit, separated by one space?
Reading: 12 lb
